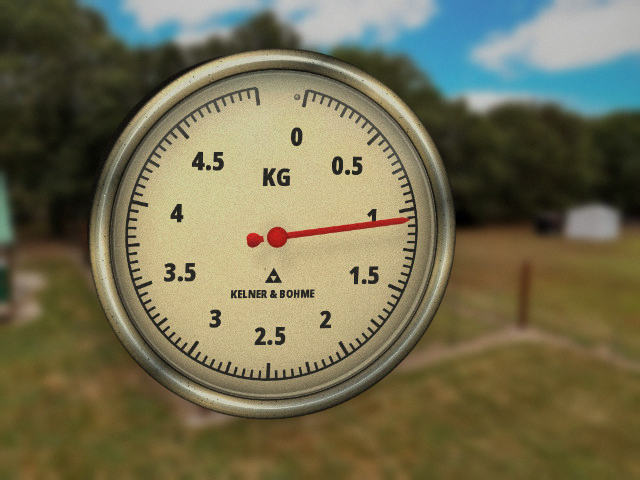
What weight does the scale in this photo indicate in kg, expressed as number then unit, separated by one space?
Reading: 1.05 kg
